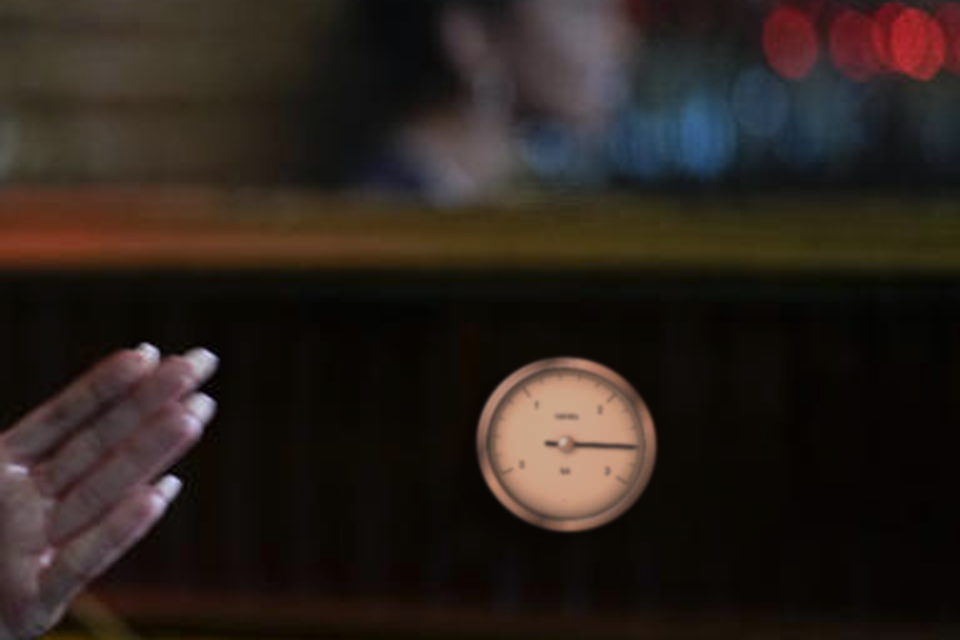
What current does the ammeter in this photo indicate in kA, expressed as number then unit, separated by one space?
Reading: 2.6 kA
